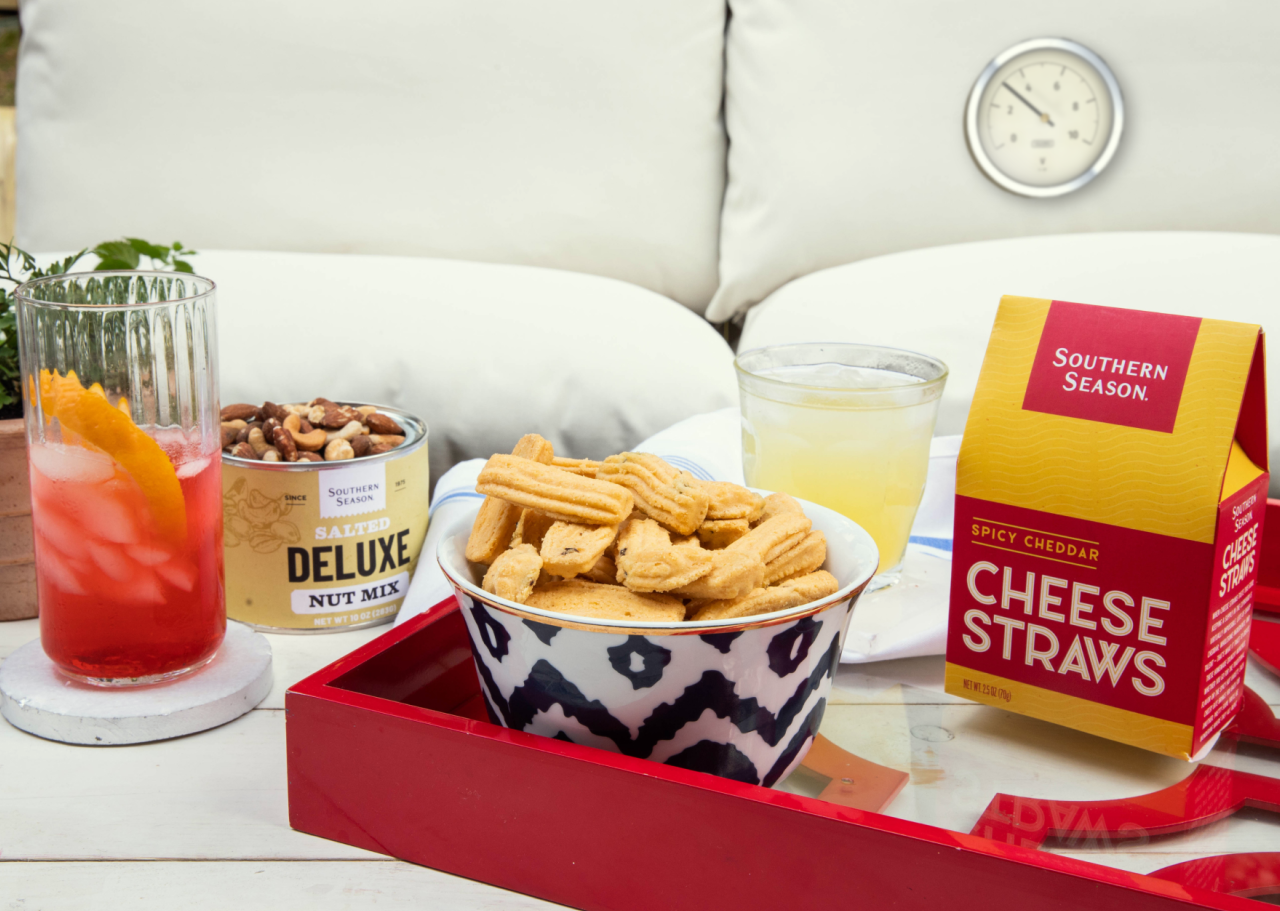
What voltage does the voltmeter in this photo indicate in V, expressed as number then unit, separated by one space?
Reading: 3 V
